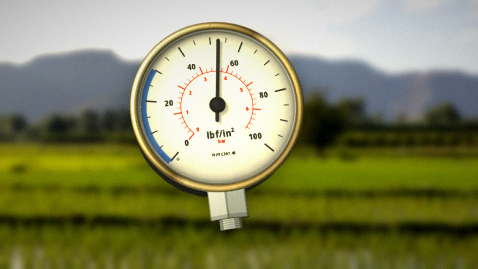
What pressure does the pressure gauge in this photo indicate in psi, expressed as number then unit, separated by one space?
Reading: 52.5 psi
